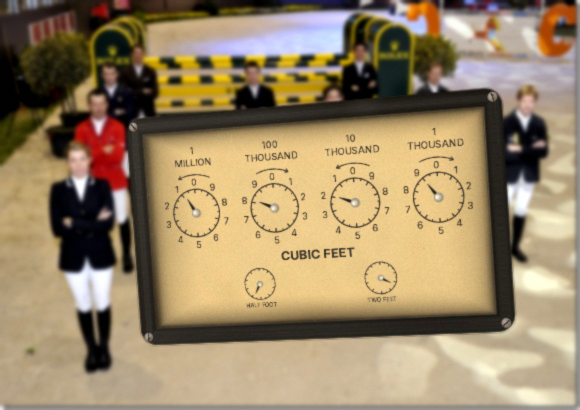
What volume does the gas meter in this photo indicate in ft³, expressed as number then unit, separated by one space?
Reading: 81900 ft³
